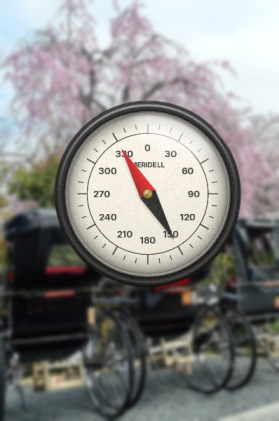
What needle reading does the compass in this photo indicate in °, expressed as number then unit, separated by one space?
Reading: 330 °
